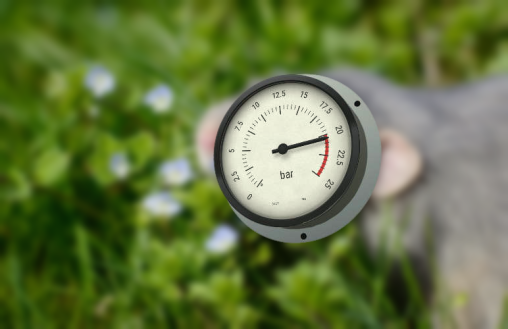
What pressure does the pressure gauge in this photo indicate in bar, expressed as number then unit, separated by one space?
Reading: 20.5 bar
